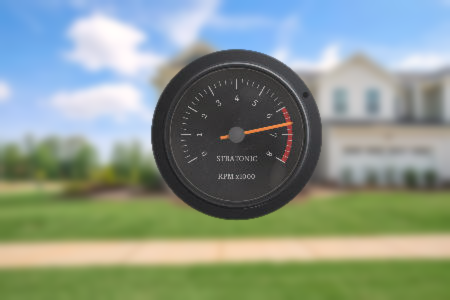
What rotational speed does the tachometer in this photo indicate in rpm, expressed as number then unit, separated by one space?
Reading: 6600 rpm
